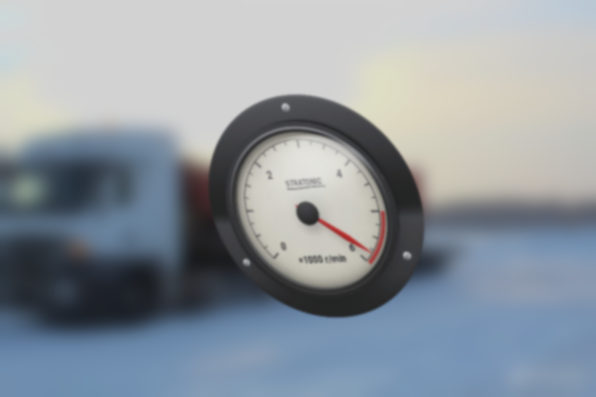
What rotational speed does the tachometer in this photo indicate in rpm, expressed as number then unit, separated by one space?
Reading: 5750 rpm
